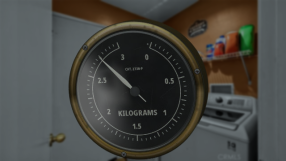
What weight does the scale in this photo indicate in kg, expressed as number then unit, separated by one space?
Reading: 2.75 kg
